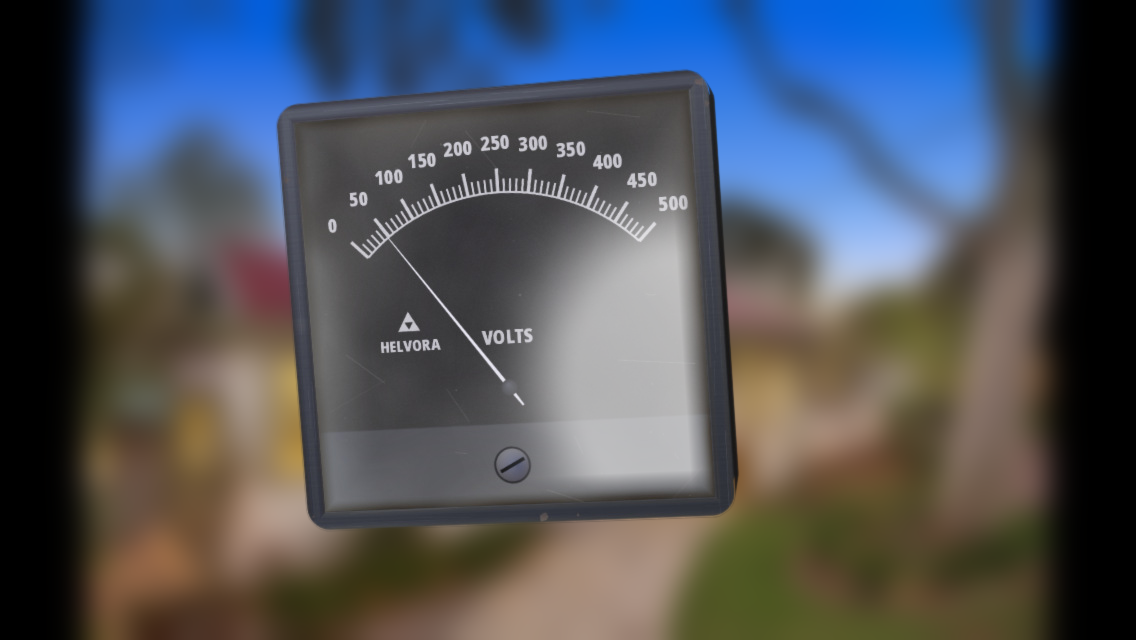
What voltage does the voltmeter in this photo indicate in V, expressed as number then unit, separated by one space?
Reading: 50 V
